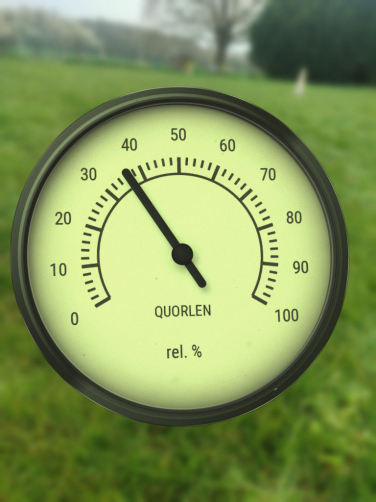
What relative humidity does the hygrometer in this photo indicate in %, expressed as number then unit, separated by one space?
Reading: 36 %
